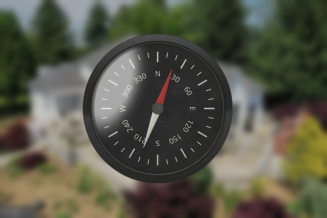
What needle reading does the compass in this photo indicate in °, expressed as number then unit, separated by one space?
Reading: 20 °
